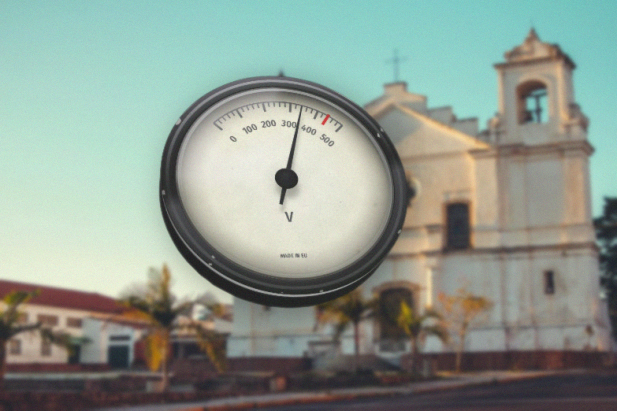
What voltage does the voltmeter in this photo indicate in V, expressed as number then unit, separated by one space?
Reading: 340 V
